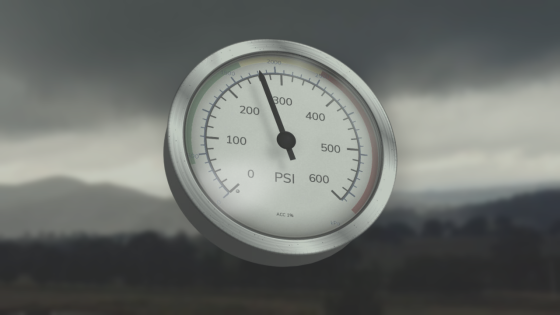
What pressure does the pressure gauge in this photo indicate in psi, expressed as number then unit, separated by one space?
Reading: 260 psi
